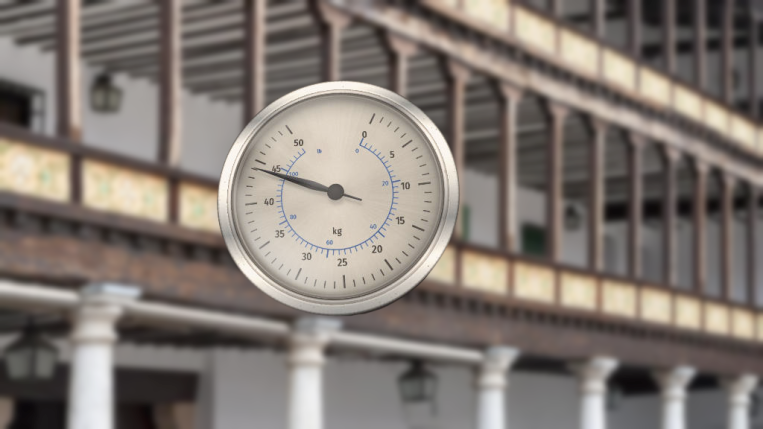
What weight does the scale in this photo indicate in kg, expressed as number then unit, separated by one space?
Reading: 44 kg
